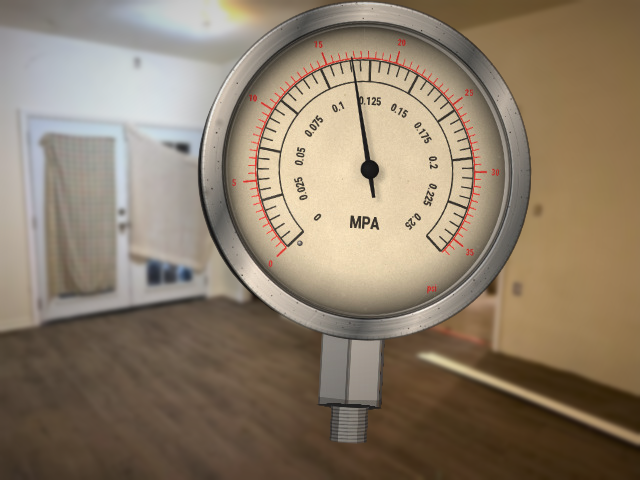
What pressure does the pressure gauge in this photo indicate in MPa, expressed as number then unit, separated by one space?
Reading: 0.115 MPa
